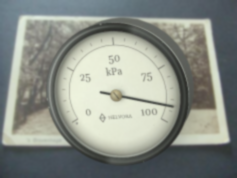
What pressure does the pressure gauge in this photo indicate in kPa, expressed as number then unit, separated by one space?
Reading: 92.5 kPa
